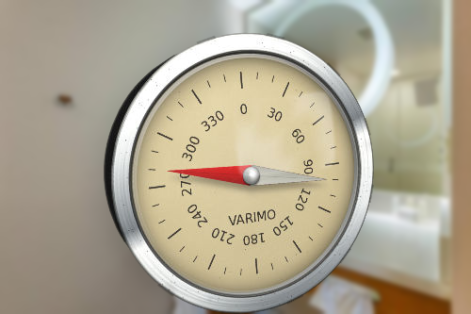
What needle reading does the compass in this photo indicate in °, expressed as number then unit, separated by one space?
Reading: 280 °
